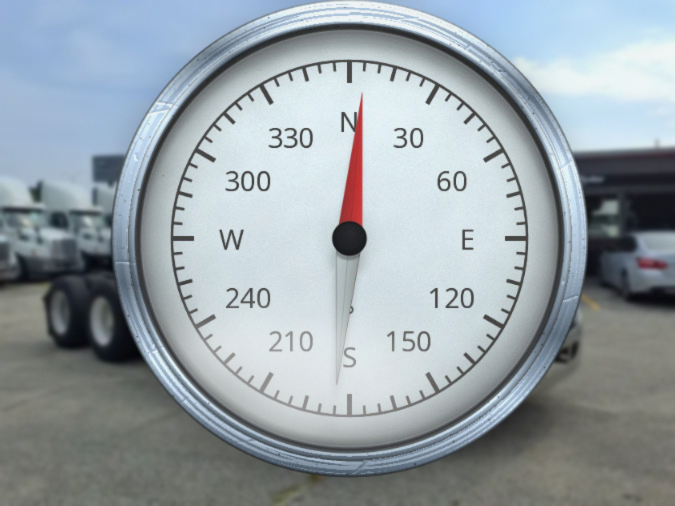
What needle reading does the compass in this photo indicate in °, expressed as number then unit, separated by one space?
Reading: 5 °
